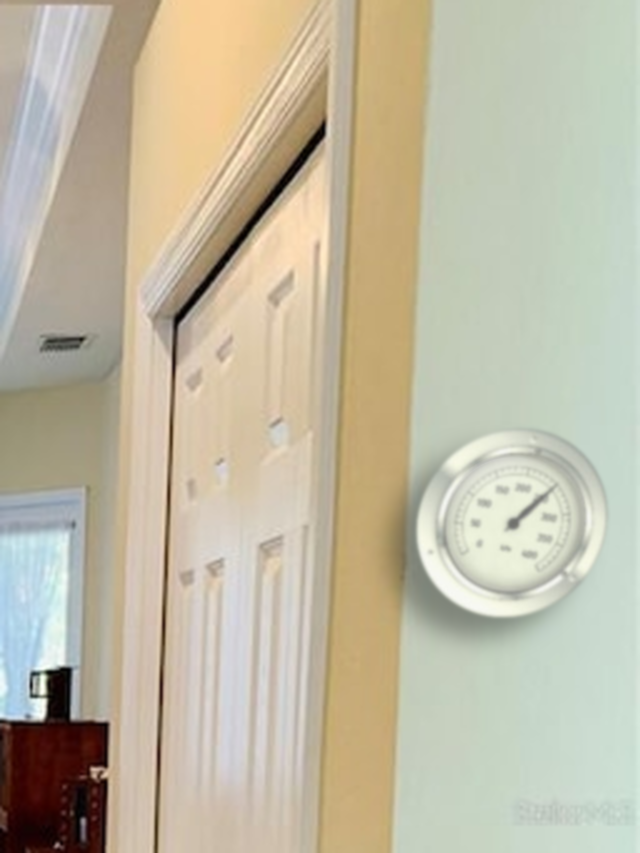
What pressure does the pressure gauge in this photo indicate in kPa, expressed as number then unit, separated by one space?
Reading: 250 kPa
